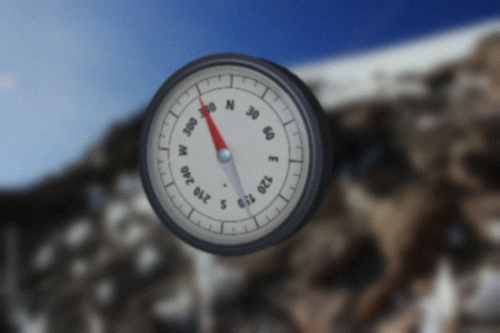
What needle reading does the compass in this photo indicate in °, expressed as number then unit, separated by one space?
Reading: 330 °
